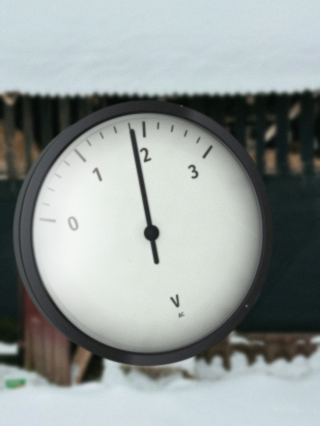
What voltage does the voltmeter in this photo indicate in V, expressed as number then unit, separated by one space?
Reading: 1.8 V
